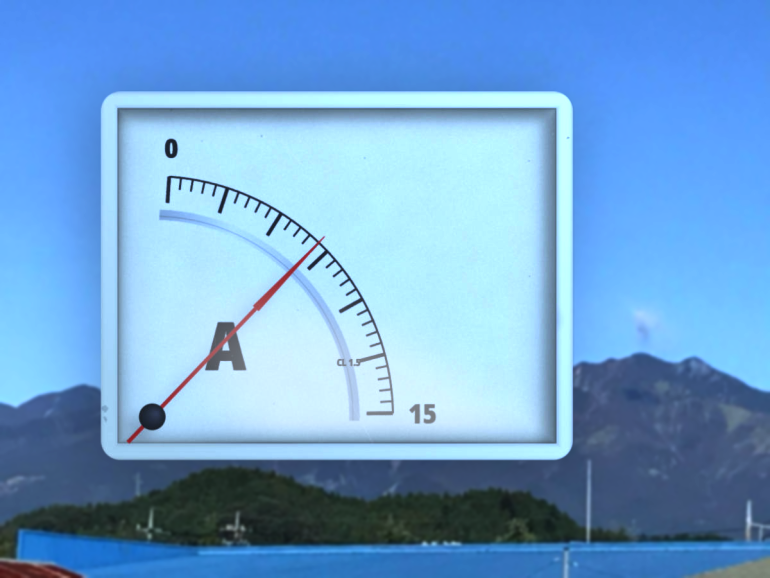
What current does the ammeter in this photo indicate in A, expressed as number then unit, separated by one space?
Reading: 7 A
